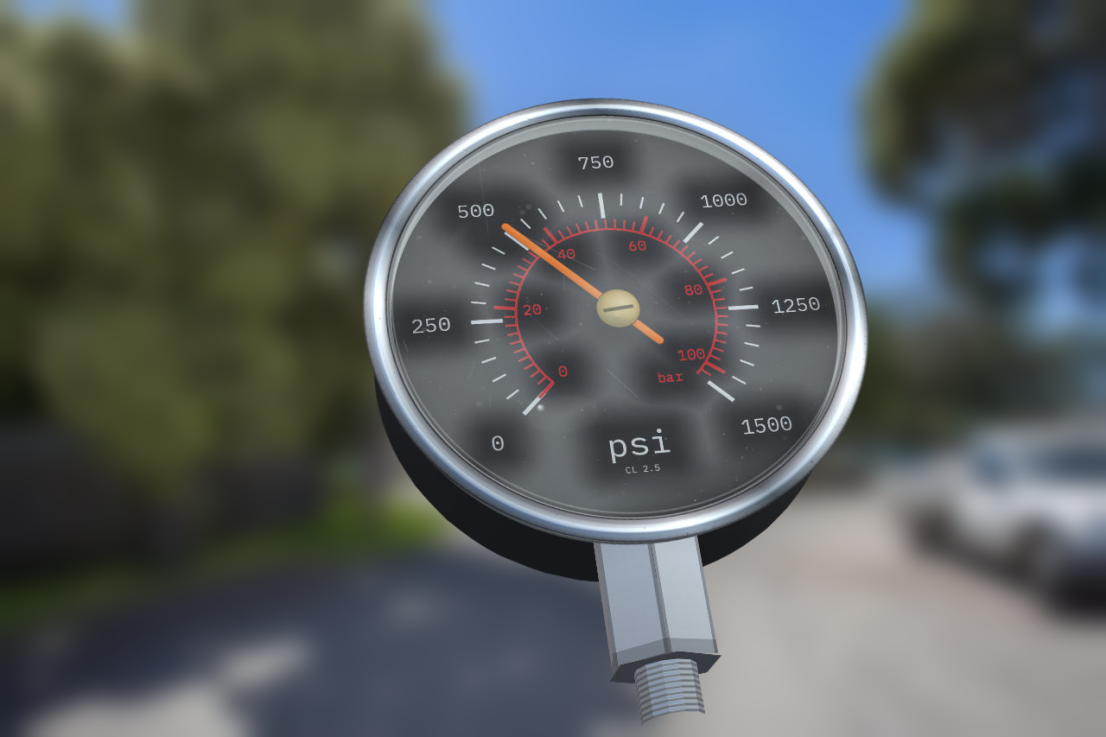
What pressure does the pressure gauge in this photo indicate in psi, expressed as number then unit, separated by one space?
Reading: 500 psi
